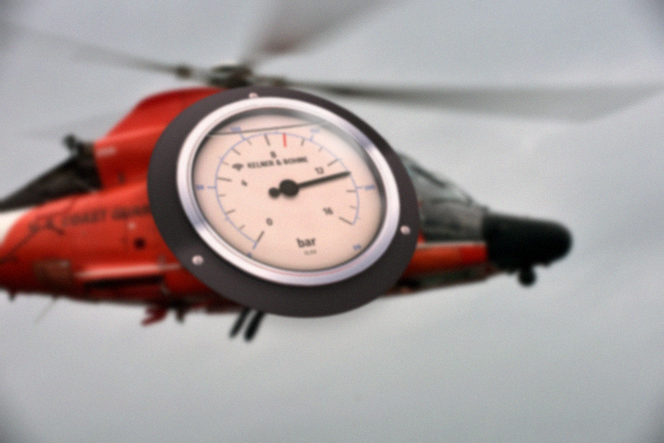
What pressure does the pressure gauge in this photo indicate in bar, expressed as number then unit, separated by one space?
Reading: 13 bar
